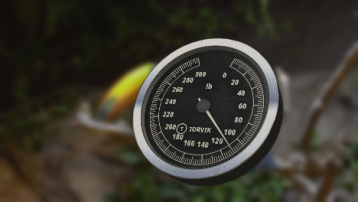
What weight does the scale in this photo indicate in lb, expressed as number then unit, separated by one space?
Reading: 110 lb
